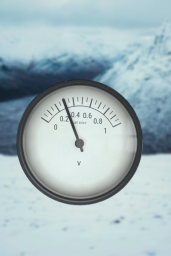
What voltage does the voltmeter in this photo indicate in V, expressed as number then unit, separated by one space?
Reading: 0.3 V
